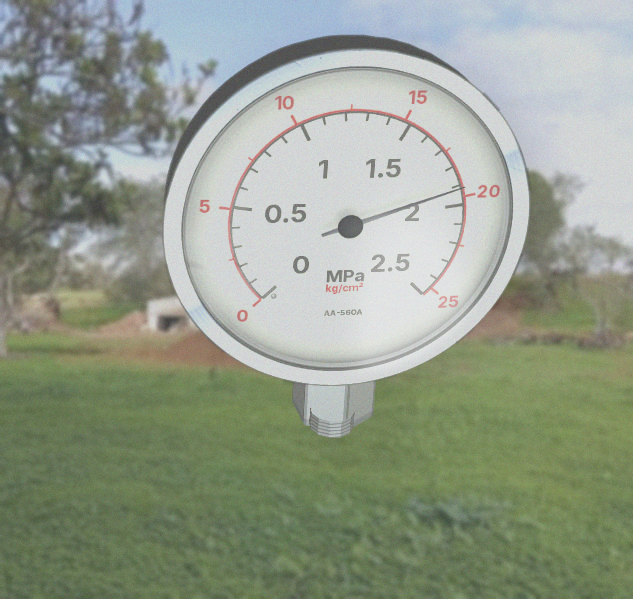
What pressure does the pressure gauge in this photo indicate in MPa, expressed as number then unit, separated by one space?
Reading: 1.9 MPa
